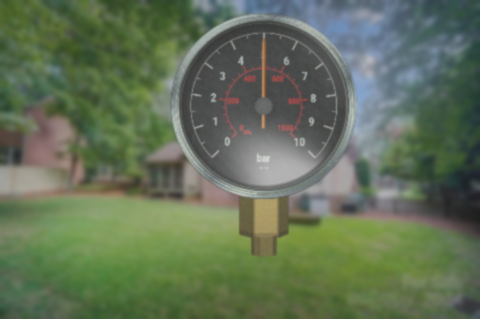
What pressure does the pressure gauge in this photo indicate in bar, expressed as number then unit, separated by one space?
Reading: 5 bar
